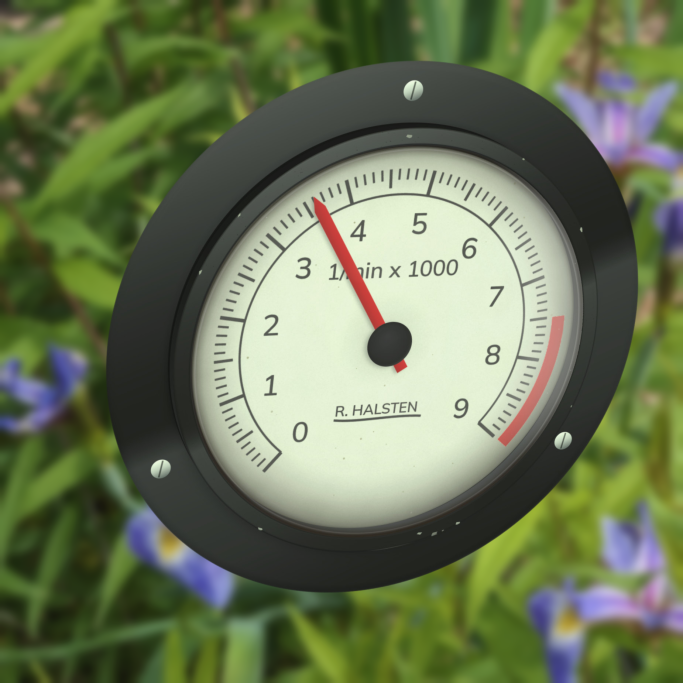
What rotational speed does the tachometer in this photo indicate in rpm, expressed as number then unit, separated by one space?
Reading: 3600 rpm
